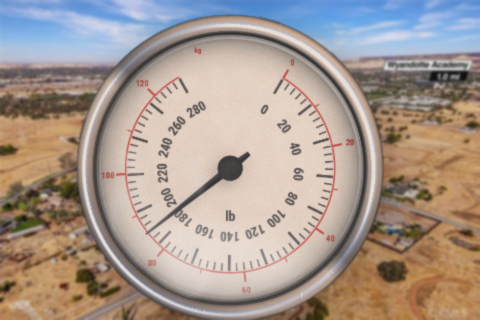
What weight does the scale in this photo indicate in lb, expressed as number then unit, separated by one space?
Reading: 188 lb
